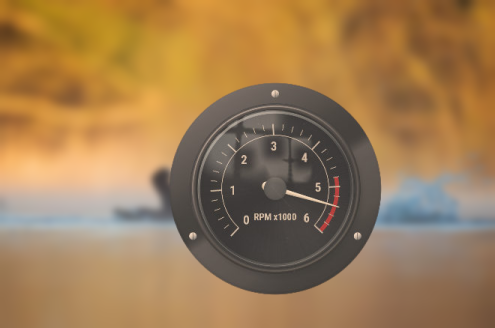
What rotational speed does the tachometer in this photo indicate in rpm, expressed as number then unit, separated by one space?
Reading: 5400 rpm
